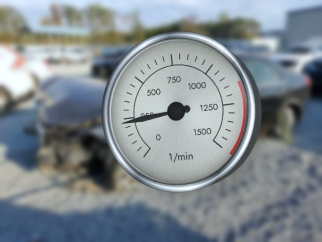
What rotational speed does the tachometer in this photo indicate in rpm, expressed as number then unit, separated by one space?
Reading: 225 rpm
